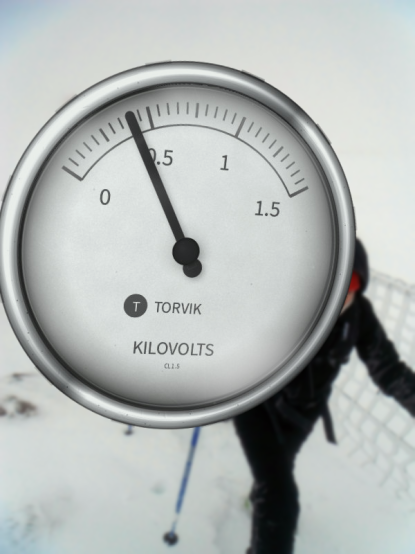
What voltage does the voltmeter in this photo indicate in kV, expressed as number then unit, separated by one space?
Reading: 0.4 kV
